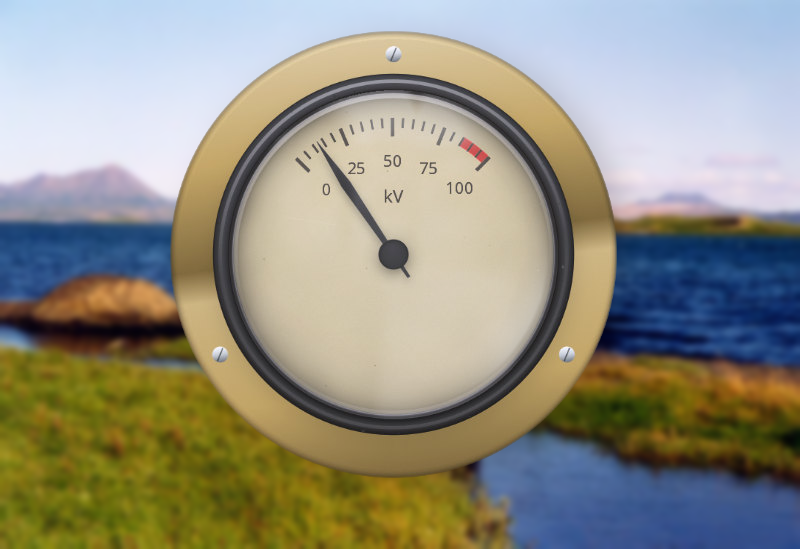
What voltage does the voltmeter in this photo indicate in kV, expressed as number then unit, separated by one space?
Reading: 12.5 kV
